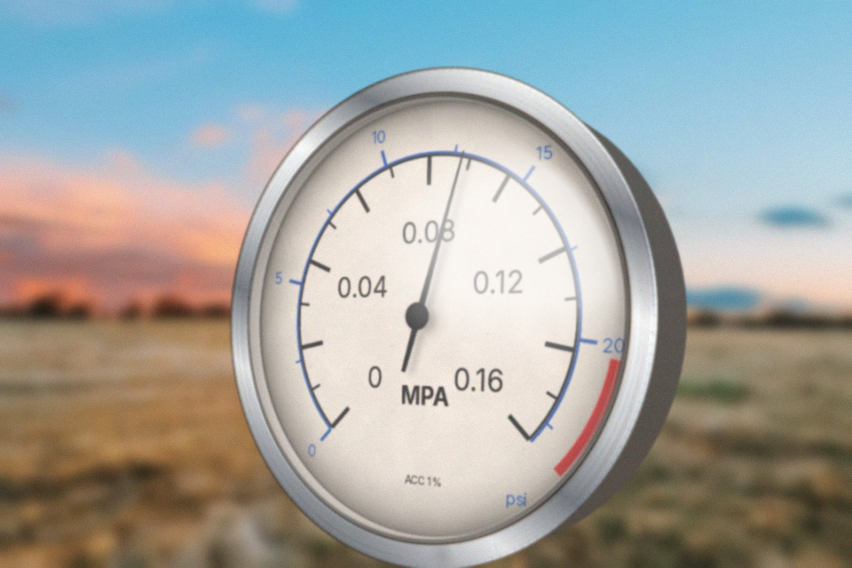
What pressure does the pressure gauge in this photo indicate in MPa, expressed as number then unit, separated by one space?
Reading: 0.09 MPa
